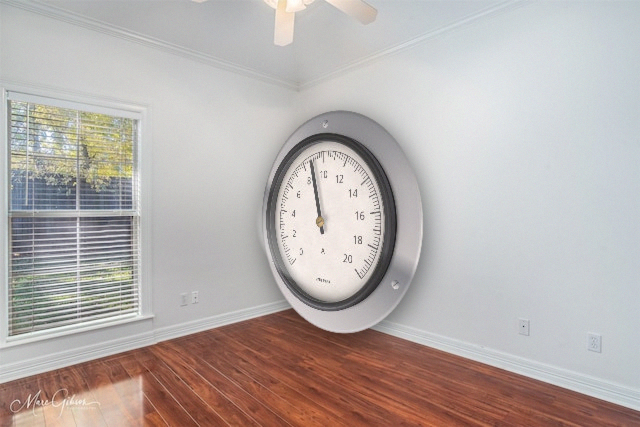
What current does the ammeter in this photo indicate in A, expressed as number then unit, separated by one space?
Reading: 9 A
